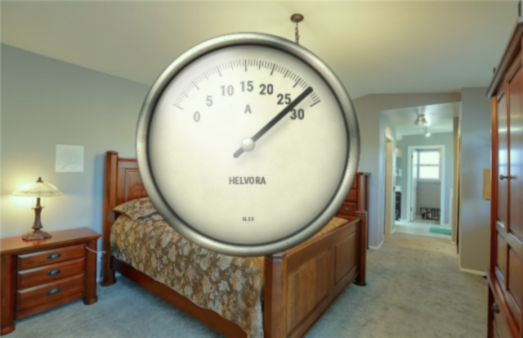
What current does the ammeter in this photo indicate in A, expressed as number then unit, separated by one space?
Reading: 27.5 A
